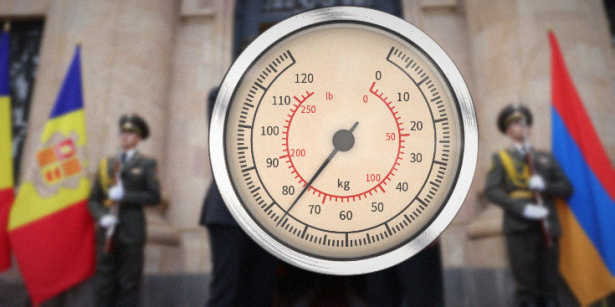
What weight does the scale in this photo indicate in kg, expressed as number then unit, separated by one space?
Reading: 76 kg
